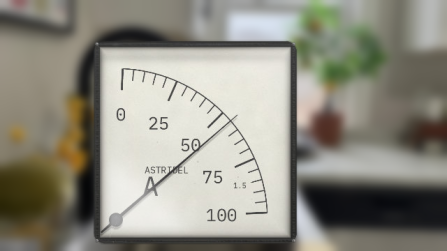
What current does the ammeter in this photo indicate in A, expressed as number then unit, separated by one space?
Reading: 55 A
